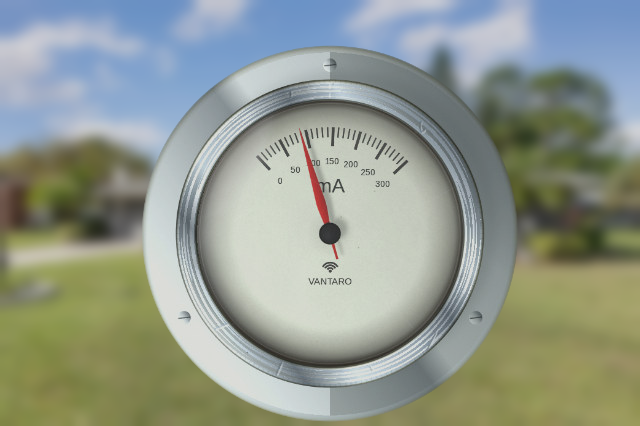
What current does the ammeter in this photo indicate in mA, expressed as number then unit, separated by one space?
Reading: 90 mA
